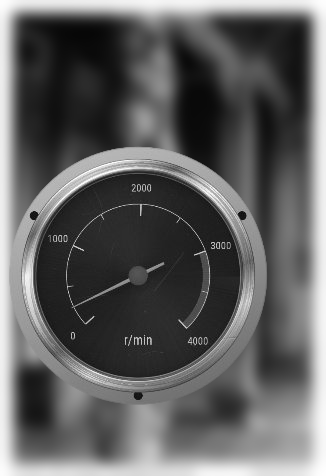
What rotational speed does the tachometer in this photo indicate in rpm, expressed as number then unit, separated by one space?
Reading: 250 rpm
